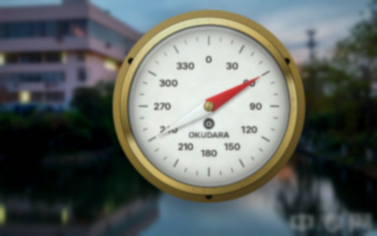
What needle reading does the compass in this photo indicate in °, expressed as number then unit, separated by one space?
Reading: 60 °
